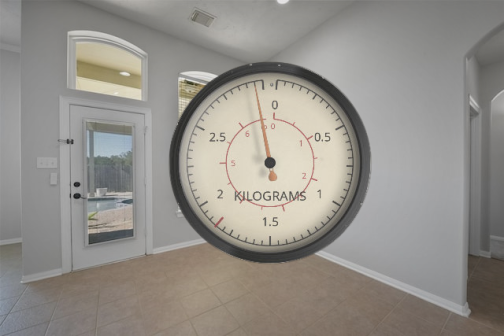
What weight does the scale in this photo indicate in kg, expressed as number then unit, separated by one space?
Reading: 2.95 kg
